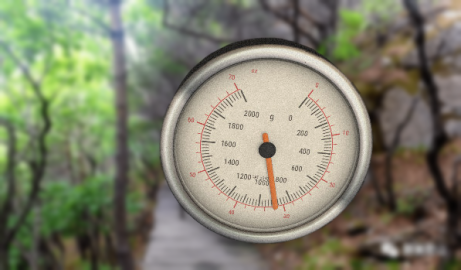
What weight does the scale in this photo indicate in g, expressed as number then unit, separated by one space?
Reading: 900 g
